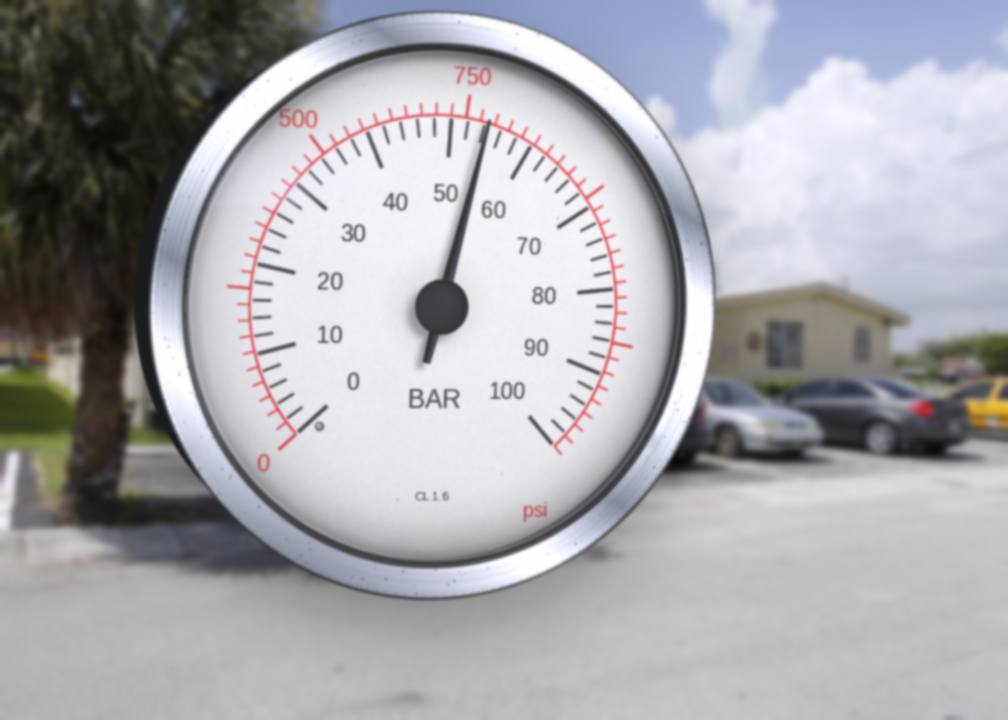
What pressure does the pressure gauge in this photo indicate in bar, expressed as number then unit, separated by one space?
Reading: 54 bar
